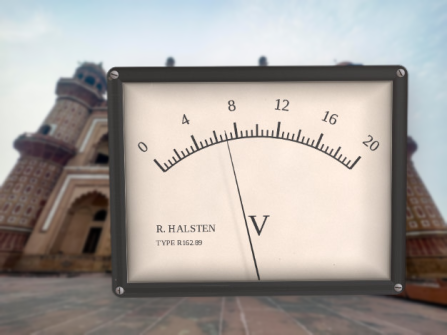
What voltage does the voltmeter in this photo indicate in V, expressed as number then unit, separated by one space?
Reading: 7 V
